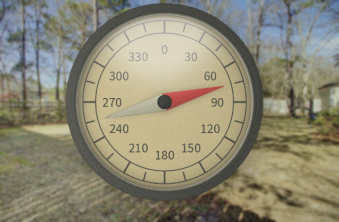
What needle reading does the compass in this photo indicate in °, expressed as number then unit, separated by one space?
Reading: 75 °
